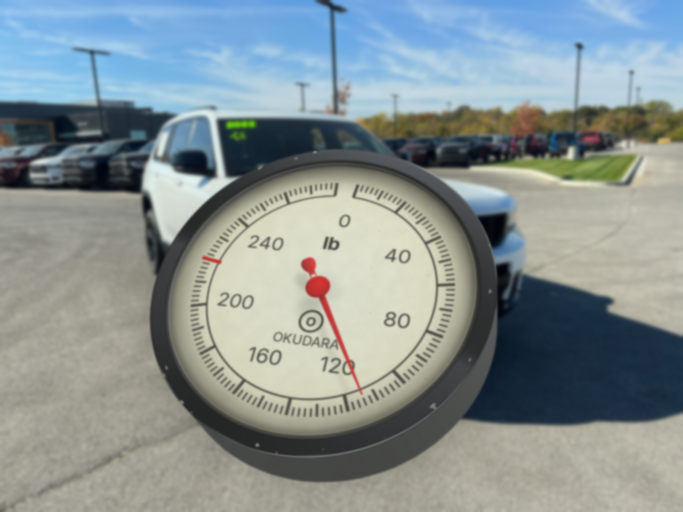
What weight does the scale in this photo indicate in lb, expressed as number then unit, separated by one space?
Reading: 114 lb
